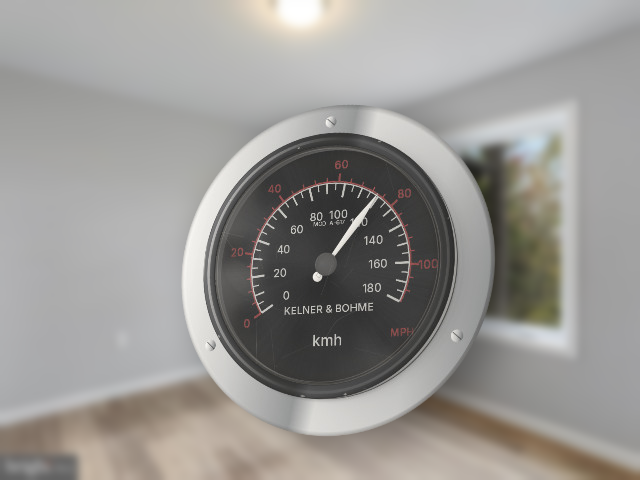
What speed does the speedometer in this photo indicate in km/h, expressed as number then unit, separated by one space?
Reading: 120 km/h
